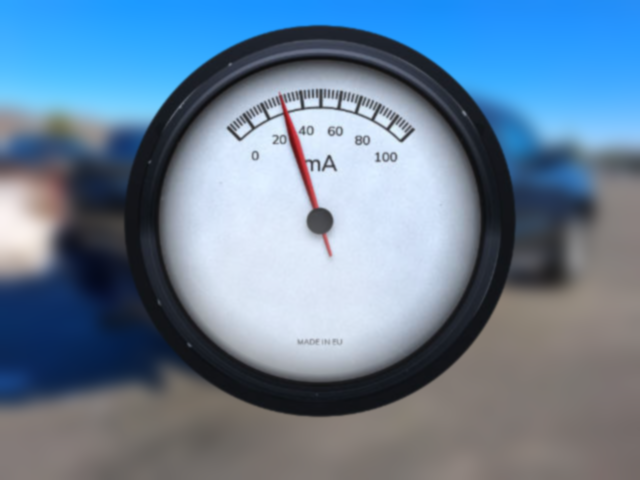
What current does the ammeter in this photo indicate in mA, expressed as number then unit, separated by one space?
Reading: 30 mA
